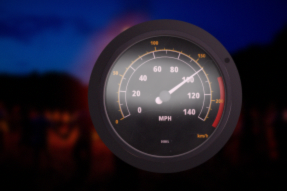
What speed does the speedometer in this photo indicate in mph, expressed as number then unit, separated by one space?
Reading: 100 mph
